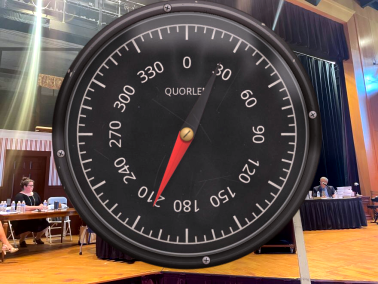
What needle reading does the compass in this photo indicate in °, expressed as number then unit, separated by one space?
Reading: 205 °
